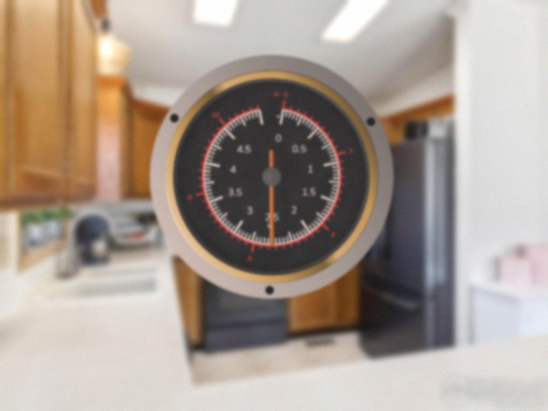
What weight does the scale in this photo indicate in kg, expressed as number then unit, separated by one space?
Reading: 2.5 kg
